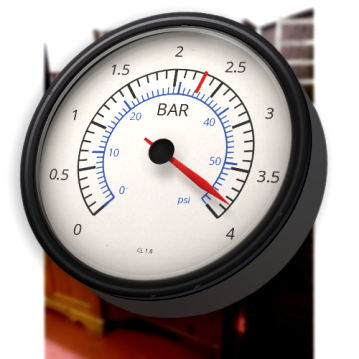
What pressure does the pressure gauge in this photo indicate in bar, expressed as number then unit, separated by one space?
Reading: 3.85 bar
